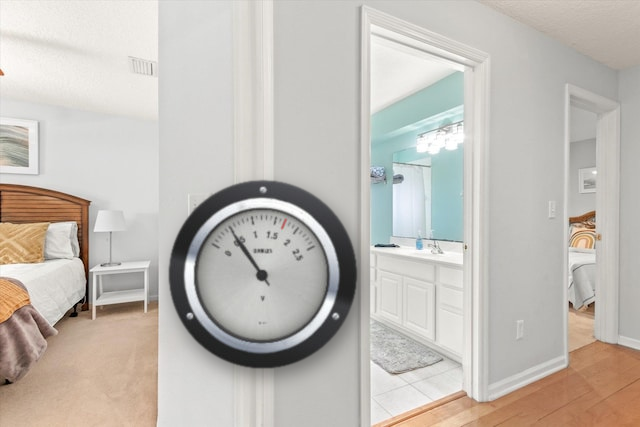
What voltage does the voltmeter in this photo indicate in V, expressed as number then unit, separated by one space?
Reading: 0.5 V
